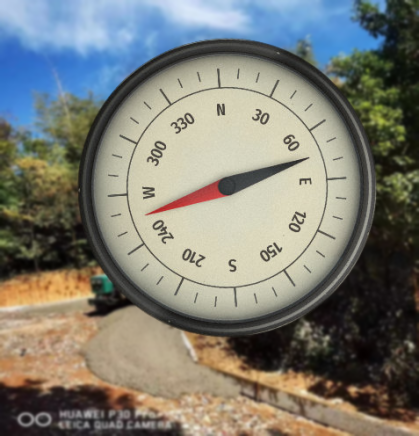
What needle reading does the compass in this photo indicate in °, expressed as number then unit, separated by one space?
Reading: 255 °
